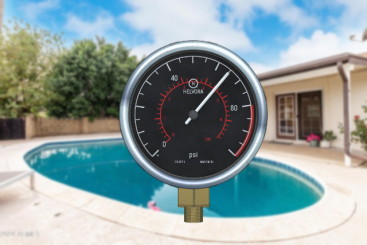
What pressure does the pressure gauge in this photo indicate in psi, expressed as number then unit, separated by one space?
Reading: 65 psi
